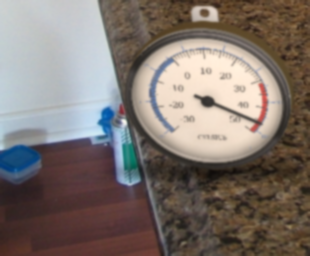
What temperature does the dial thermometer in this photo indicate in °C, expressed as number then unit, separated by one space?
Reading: 45 °C
